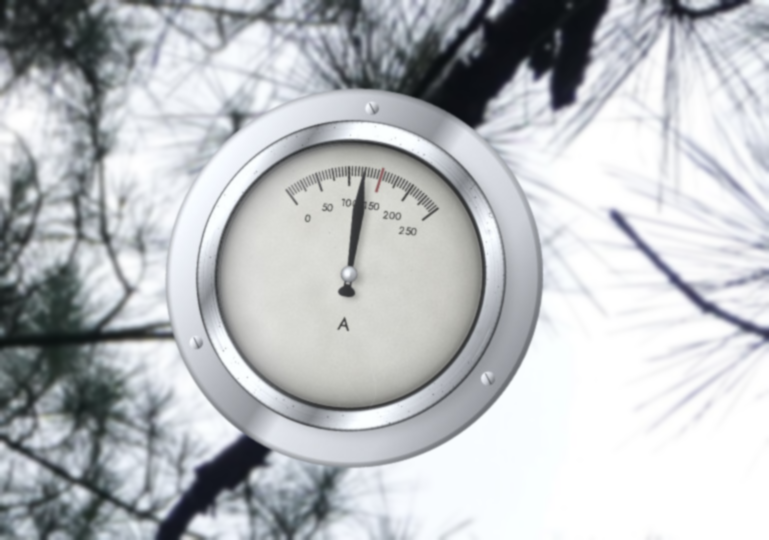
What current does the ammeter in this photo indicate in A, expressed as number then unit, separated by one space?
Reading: 125 A
